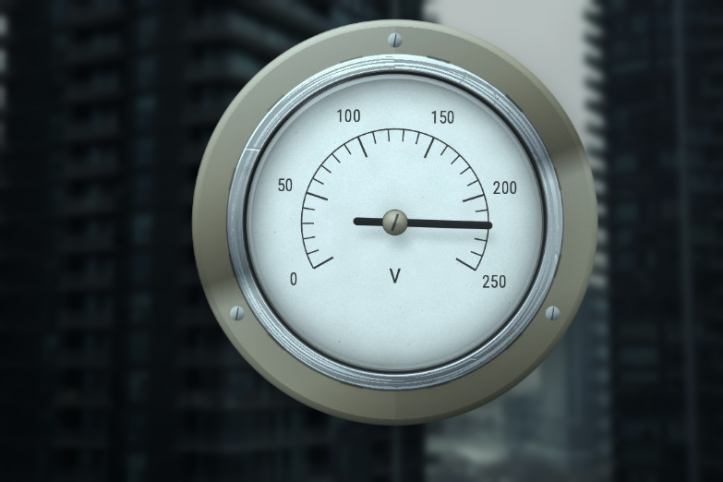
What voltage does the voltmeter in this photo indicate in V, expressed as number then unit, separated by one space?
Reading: 220 V
